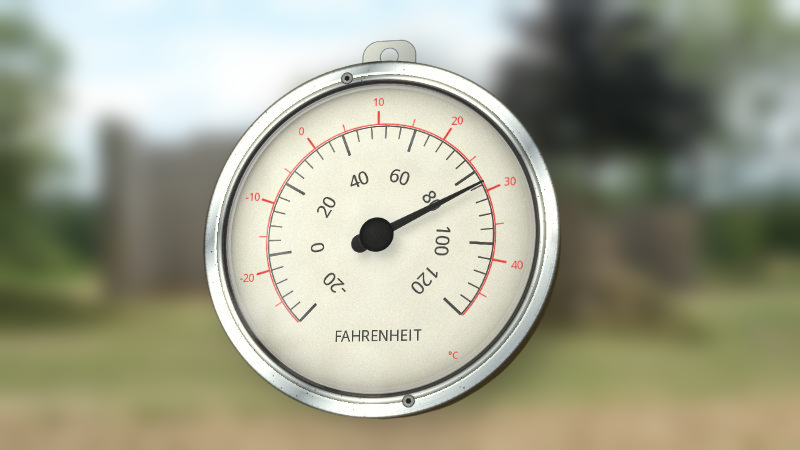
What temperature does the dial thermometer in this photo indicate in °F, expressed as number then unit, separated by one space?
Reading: 84 °F
